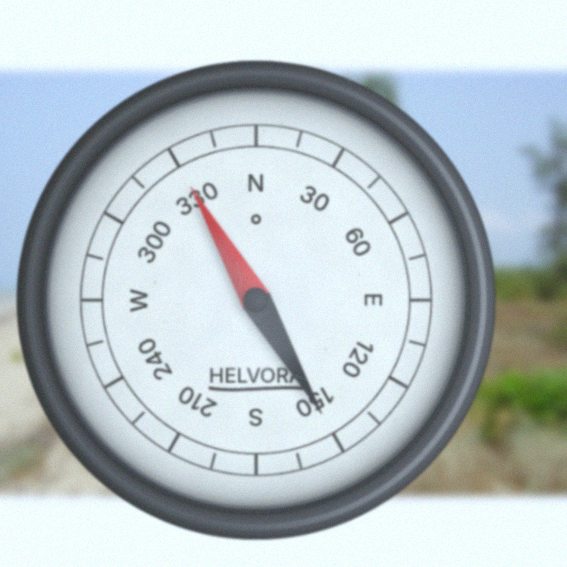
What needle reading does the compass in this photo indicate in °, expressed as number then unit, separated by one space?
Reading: 330 °
